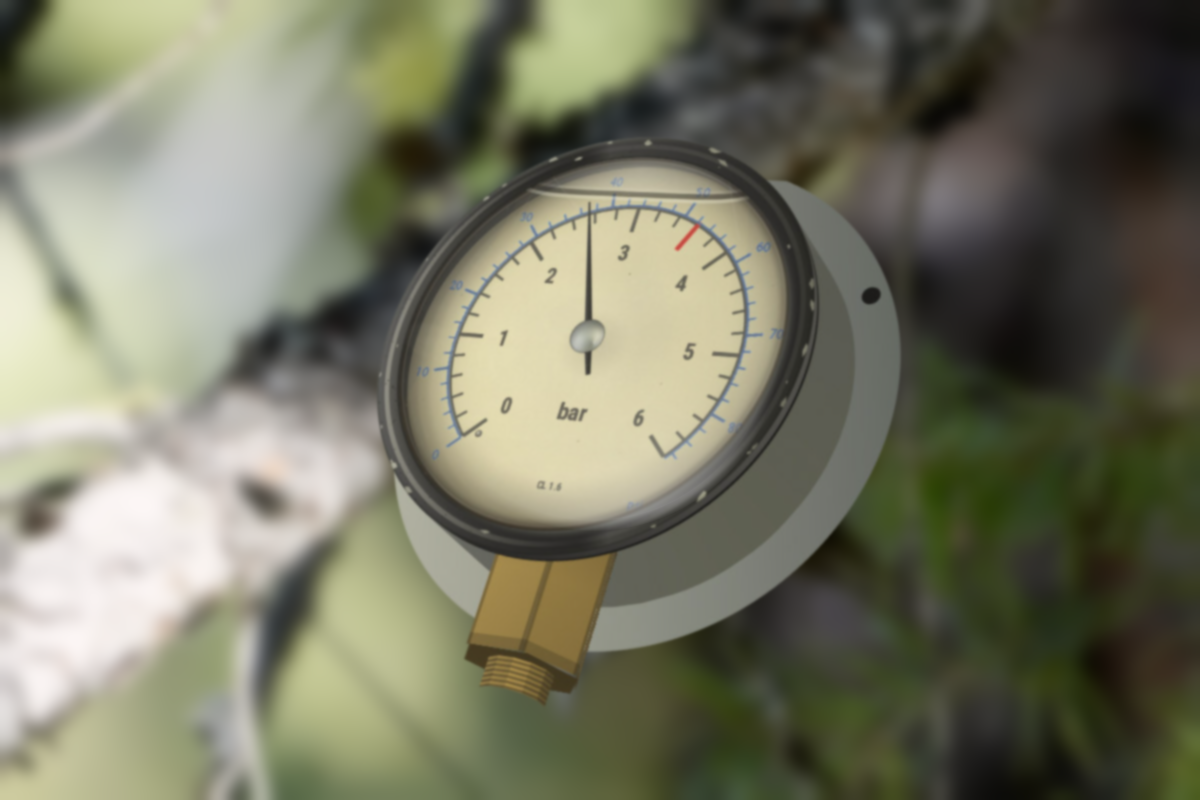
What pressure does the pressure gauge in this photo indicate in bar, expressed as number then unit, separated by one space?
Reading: 2.6 bar
